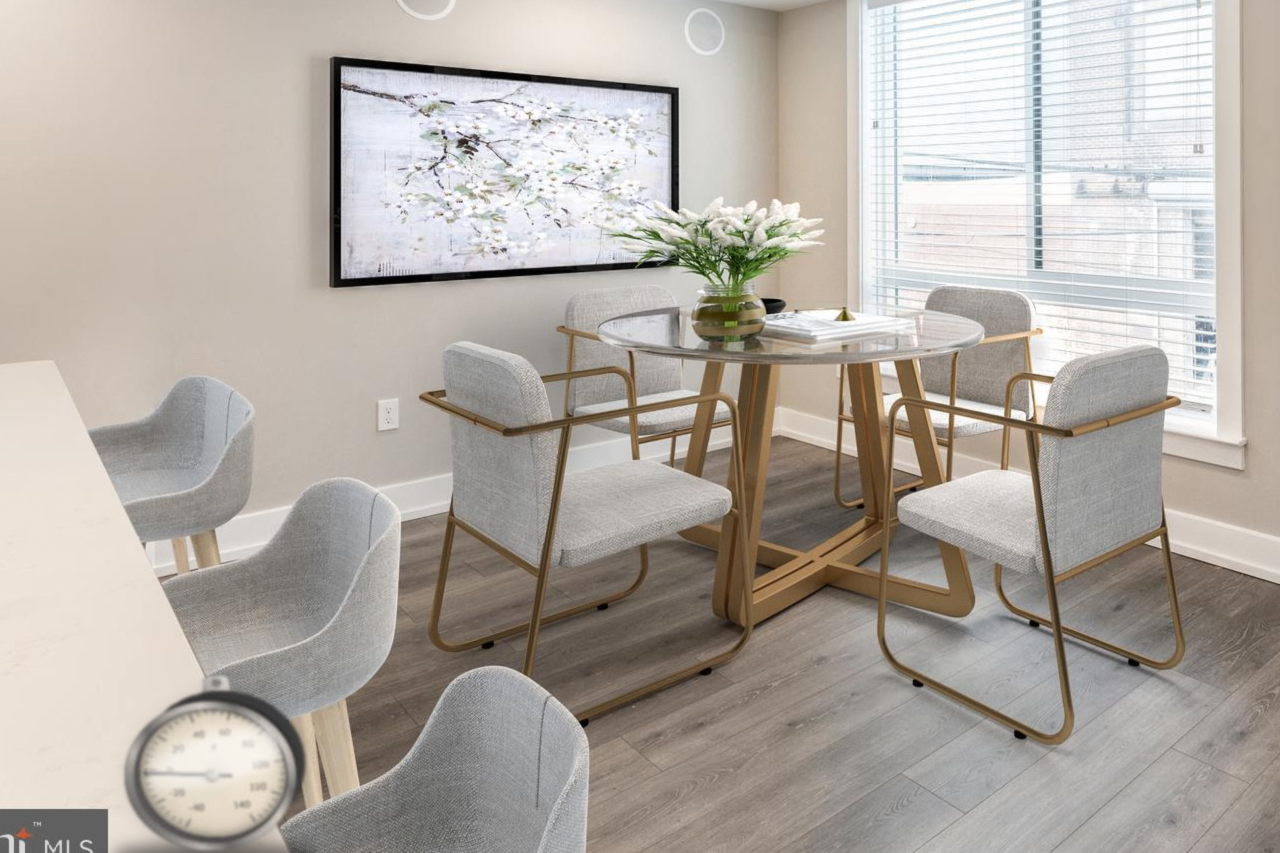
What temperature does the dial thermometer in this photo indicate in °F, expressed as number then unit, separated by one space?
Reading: 0 °F
